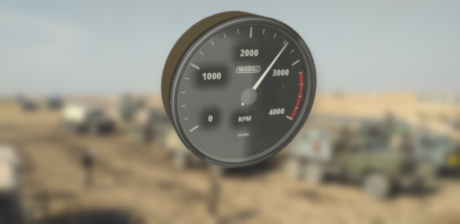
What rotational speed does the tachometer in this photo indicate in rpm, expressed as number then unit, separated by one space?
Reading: 2600 rpm
